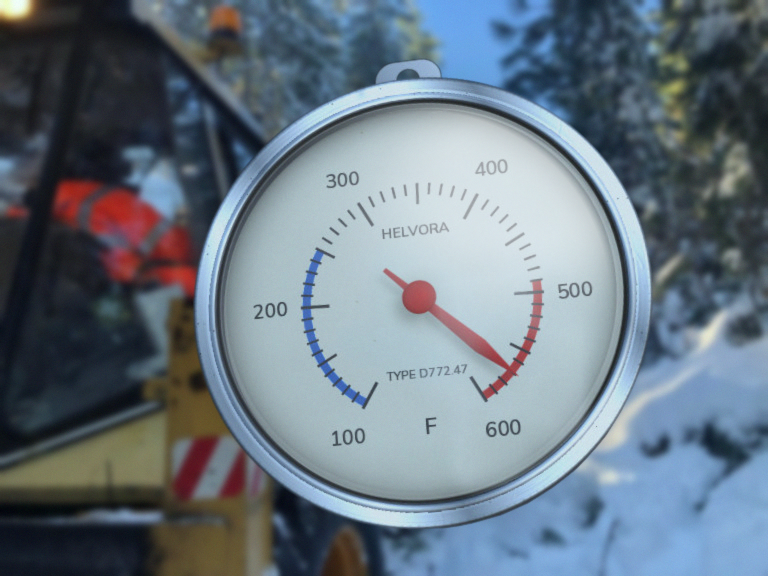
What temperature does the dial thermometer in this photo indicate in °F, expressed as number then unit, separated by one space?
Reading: 570 °F
